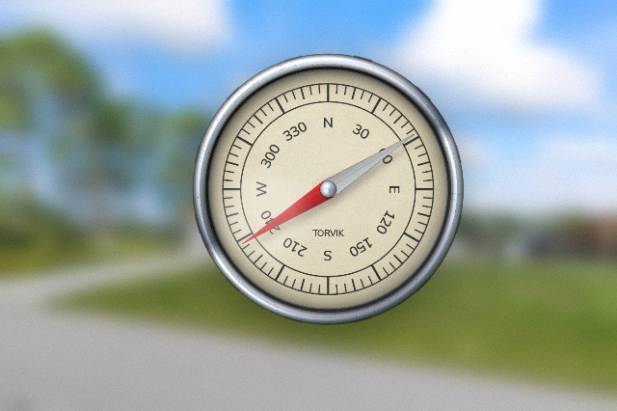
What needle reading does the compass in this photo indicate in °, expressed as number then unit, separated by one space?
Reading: 237.5 °
